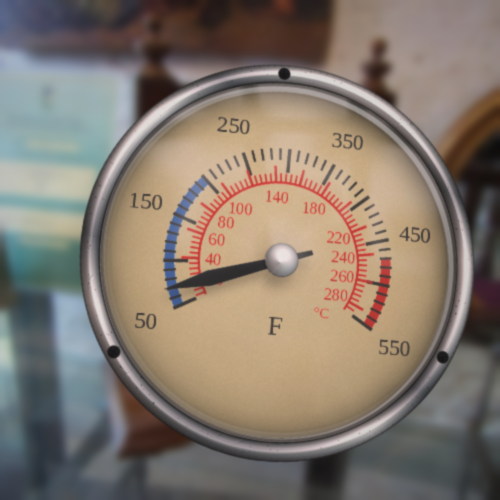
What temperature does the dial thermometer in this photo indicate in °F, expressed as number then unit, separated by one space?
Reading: 70 °F
